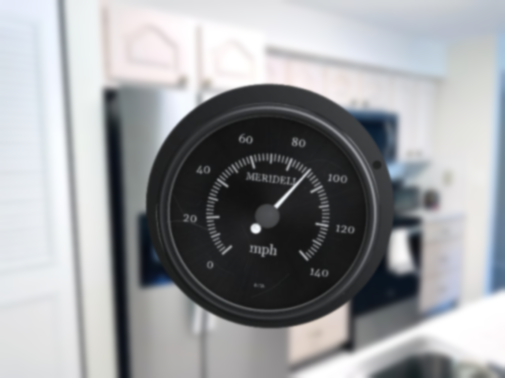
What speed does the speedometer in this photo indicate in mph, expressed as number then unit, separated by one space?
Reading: 90 mph
